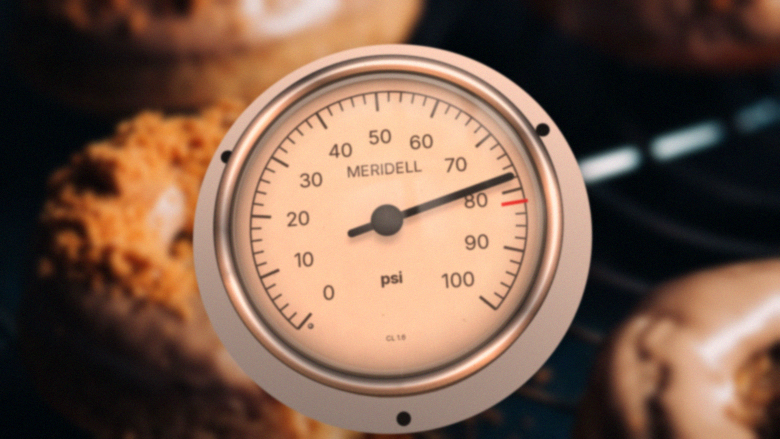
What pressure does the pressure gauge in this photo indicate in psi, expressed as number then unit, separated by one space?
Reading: 78 psi
